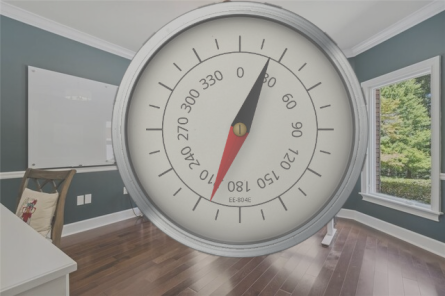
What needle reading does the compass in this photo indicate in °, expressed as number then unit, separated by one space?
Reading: 202.5 °
